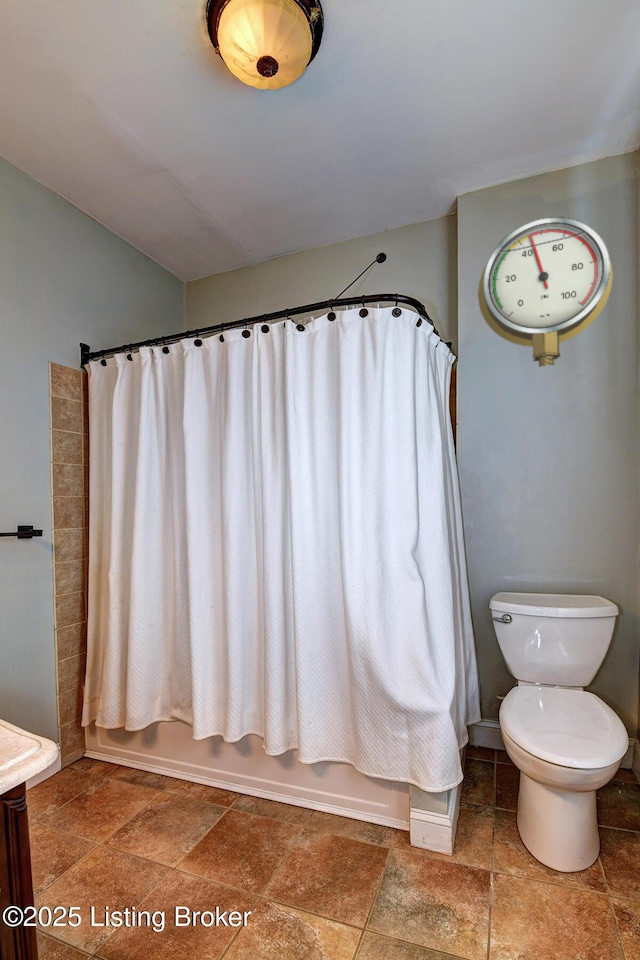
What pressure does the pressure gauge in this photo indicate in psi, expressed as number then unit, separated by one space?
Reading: 45 psi
